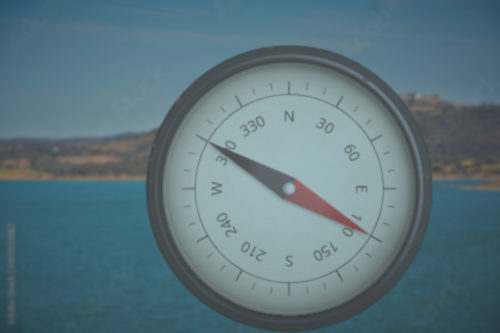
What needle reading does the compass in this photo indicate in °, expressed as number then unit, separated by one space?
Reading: 120 °
